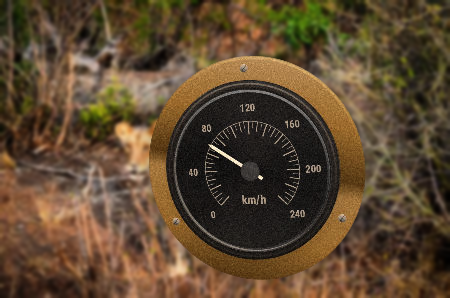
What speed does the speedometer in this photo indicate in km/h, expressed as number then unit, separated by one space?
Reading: 70 km/h
